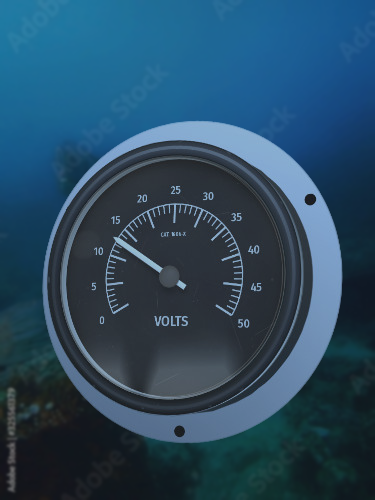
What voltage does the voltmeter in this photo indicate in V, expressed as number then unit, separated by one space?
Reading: 13 V
